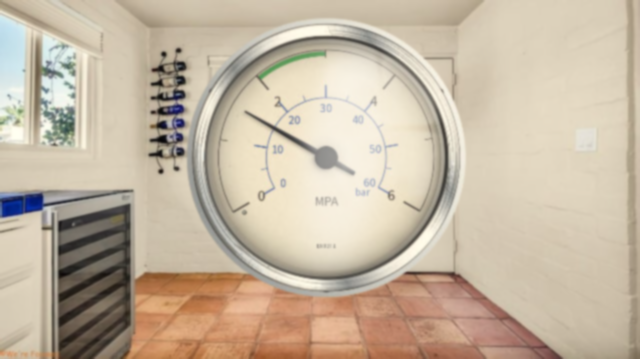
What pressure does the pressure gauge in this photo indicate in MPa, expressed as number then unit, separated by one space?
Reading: 1.5 MPa
